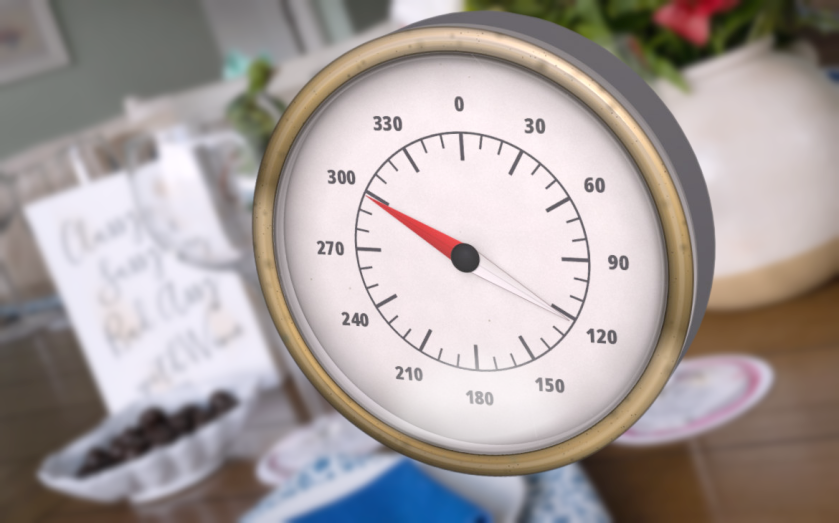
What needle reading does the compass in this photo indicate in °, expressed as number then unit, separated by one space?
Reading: 300 °
